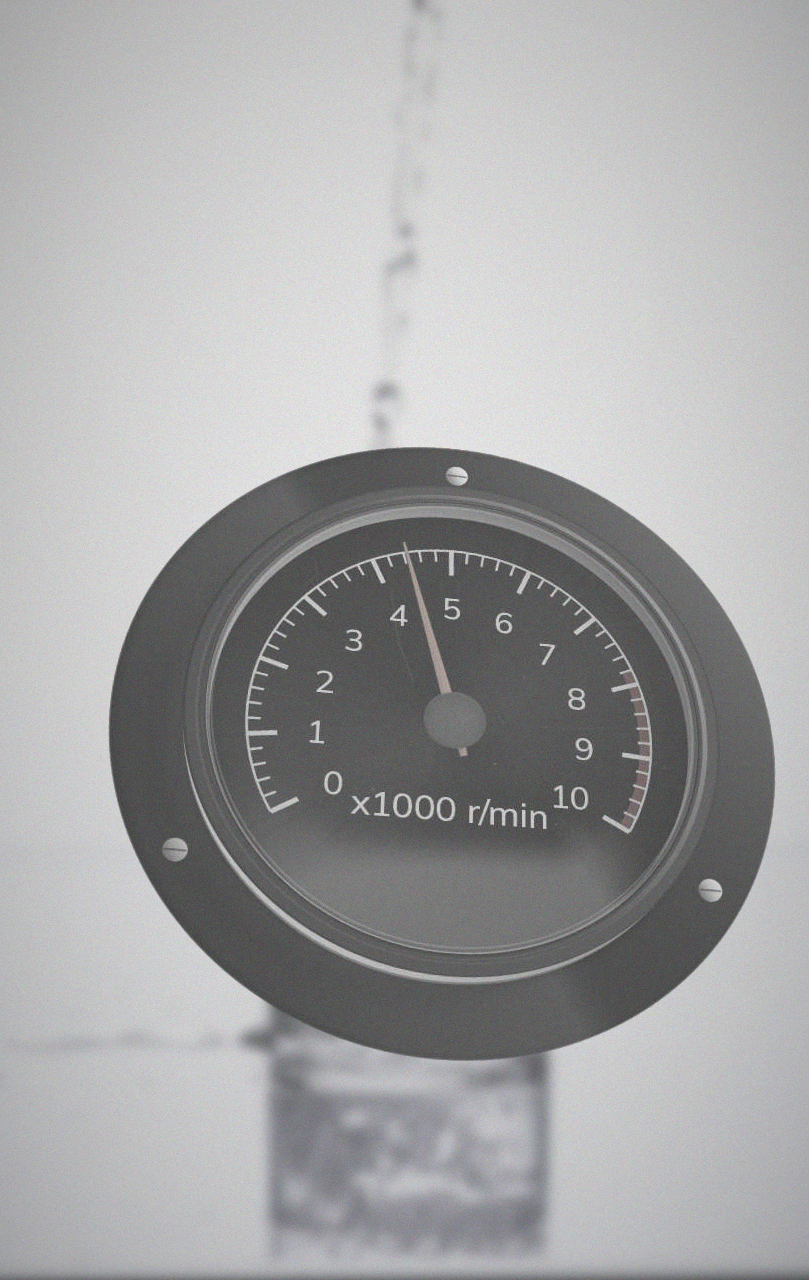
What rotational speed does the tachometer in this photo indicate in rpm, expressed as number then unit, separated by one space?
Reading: 4400 rpm
